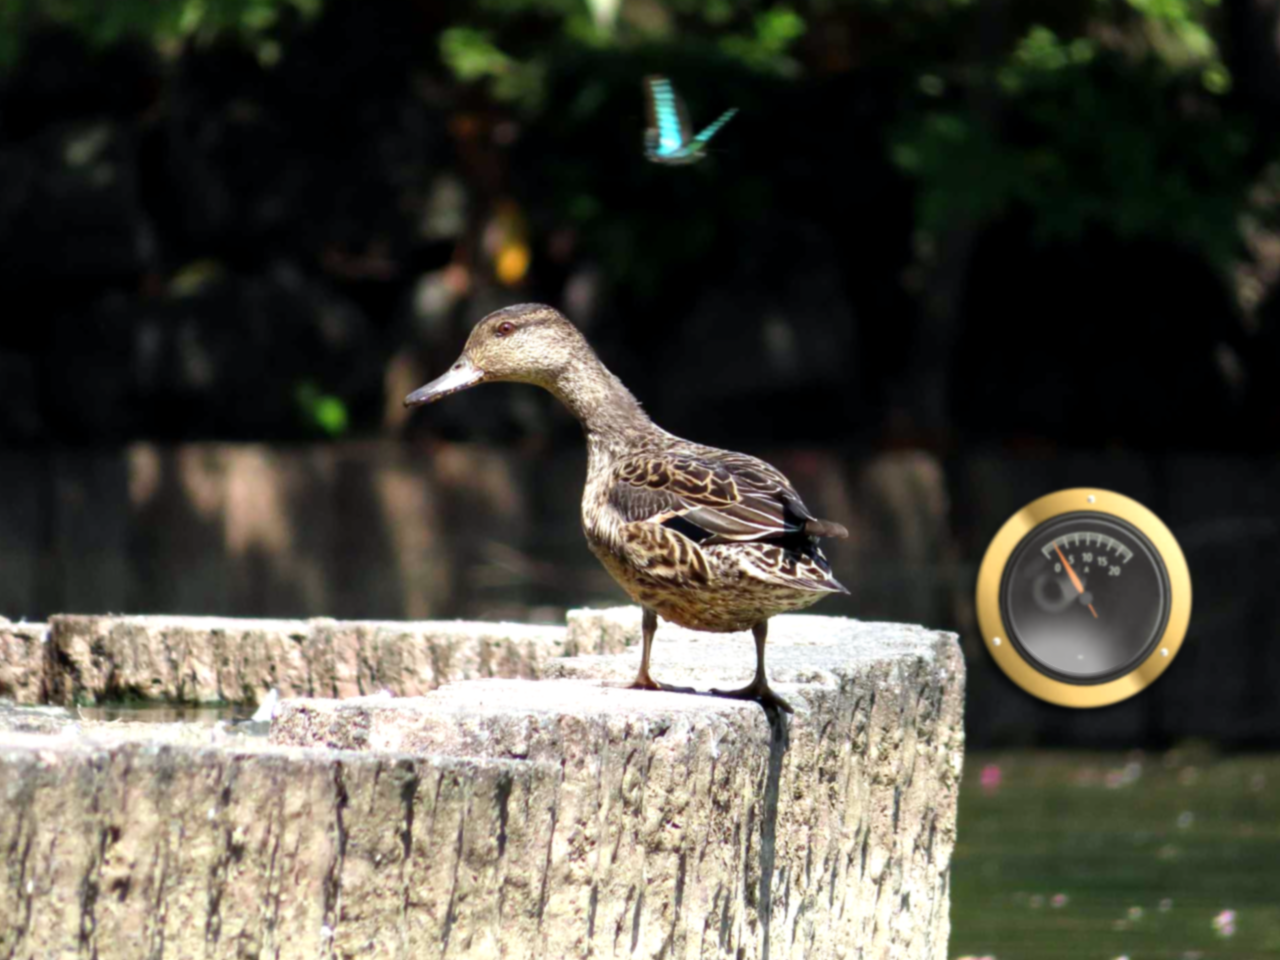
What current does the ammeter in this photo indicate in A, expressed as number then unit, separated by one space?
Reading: 2.5 A
